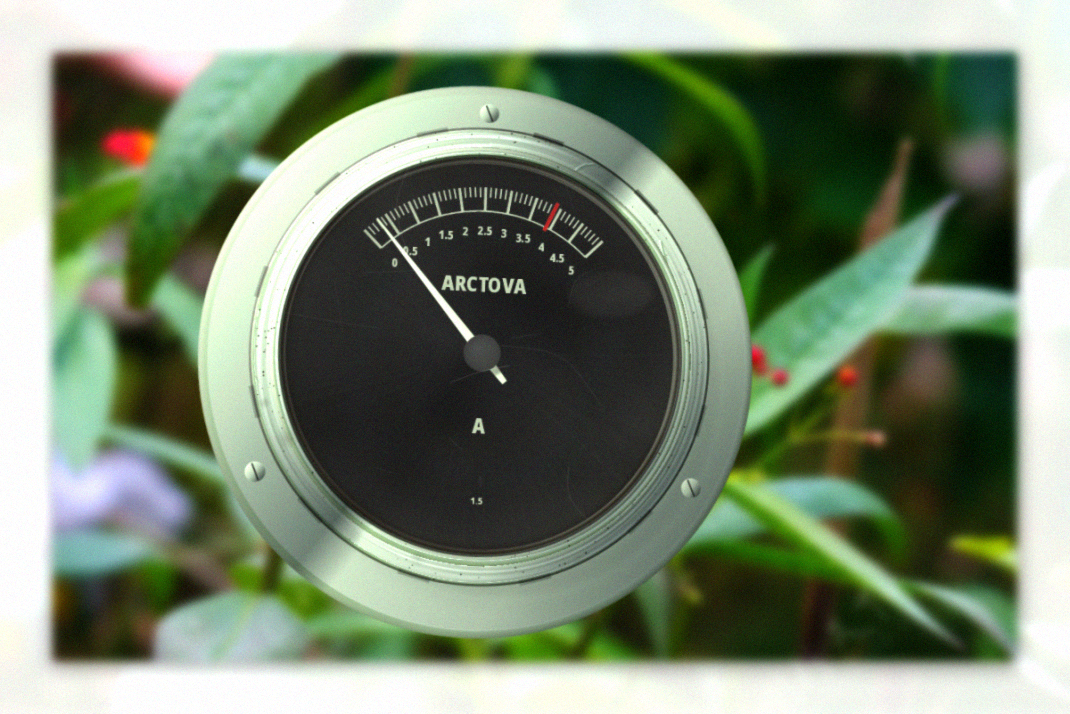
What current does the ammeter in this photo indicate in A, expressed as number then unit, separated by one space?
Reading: 0.3 A
